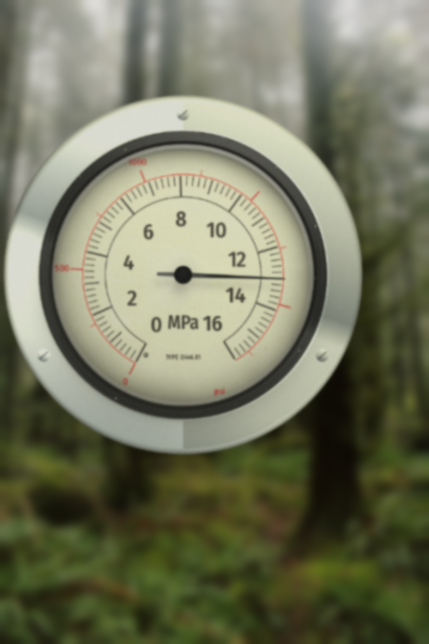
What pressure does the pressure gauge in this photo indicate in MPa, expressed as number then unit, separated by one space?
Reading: 13 MPa
